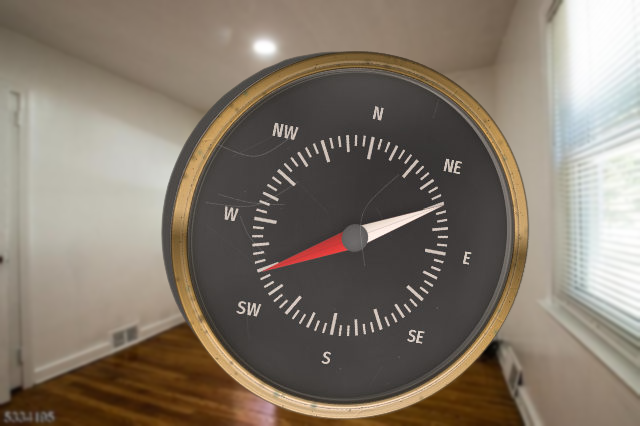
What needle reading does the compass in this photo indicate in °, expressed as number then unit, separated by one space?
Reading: 240 °
